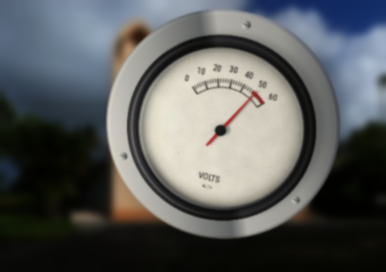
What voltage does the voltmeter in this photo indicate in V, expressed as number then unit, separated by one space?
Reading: 50 V
